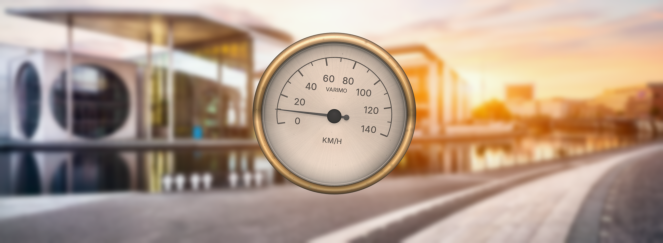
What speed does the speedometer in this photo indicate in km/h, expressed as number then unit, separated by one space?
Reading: 10 km/h
